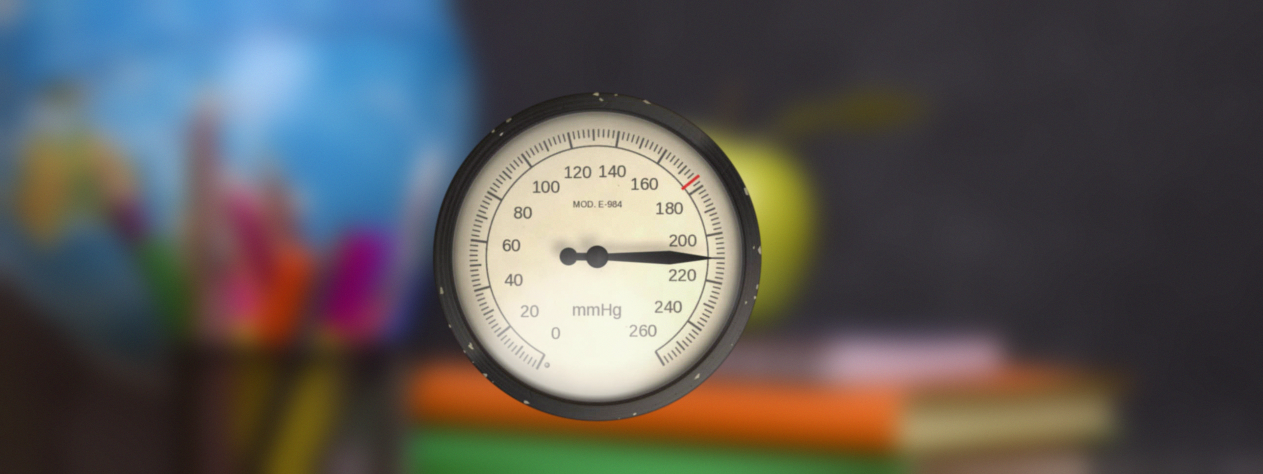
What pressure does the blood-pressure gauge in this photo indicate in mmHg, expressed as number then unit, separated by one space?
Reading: 210 mmHg
